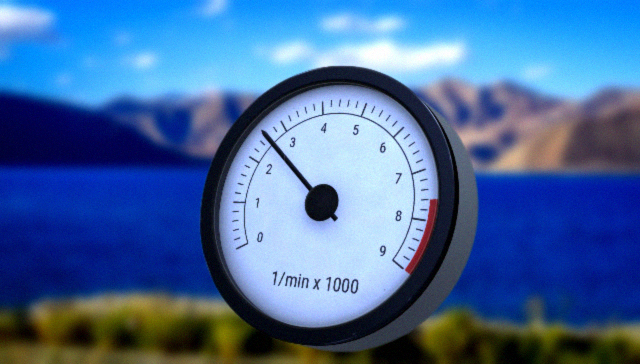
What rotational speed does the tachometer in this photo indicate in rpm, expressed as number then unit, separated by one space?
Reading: 2600 rpm
